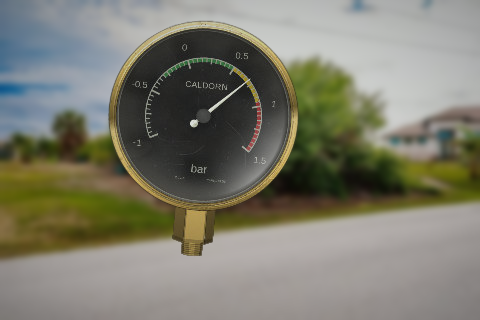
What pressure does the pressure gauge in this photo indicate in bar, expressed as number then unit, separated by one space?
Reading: 0.7 bar
